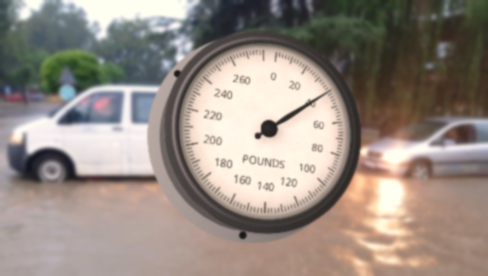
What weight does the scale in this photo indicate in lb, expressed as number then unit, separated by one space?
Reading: 40 lb
